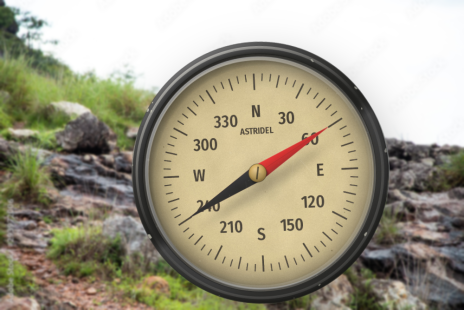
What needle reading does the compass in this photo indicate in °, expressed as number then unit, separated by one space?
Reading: 60 °
